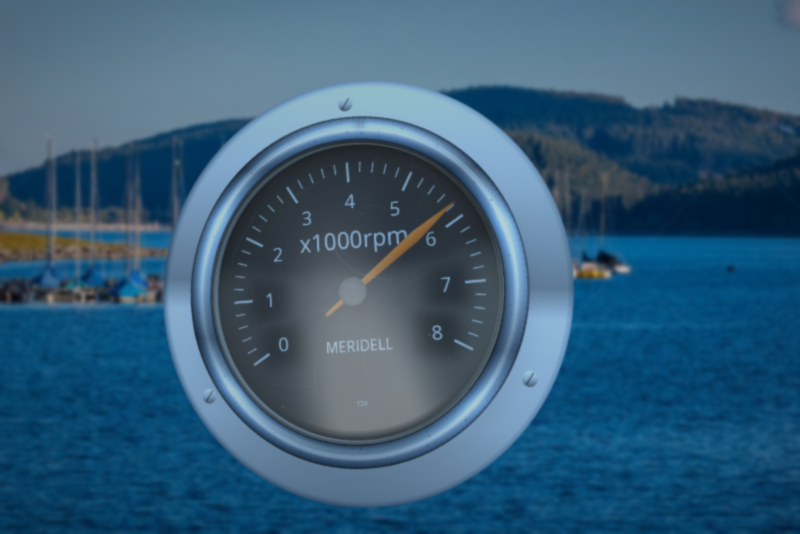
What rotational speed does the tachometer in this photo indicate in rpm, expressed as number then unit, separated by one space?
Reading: 5800 rpm
